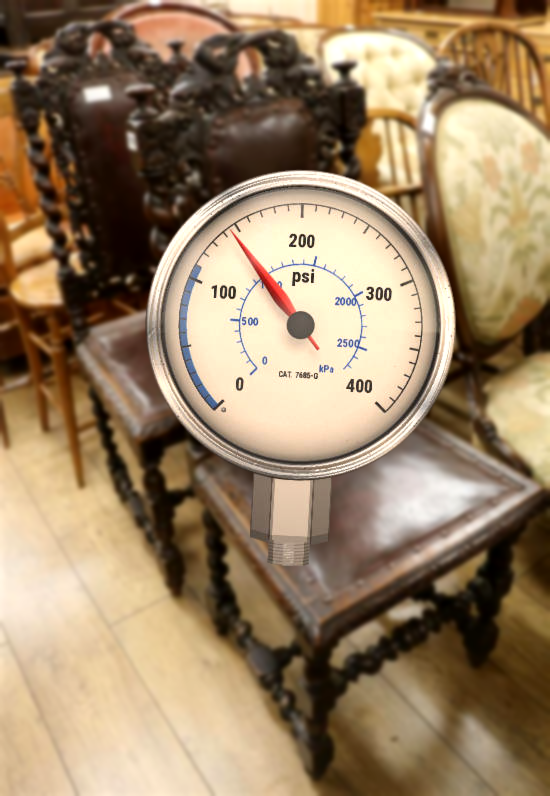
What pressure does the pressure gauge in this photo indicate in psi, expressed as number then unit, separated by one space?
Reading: 145 psi
